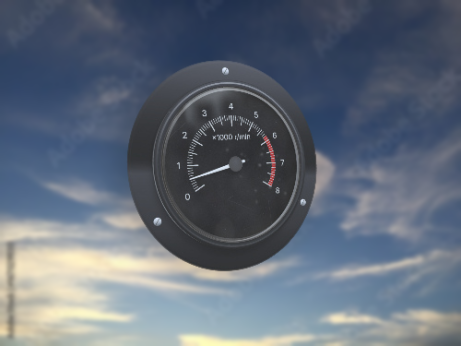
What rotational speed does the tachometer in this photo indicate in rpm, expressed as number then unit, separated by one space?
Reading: 500 rpm
